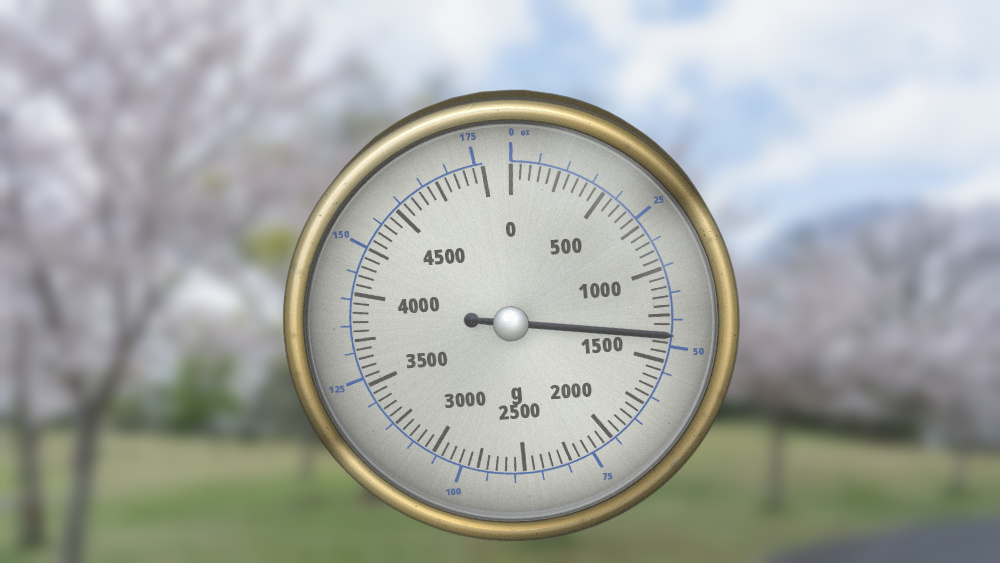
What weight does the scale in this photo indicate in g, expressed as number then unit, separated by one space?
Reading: 1350 g
